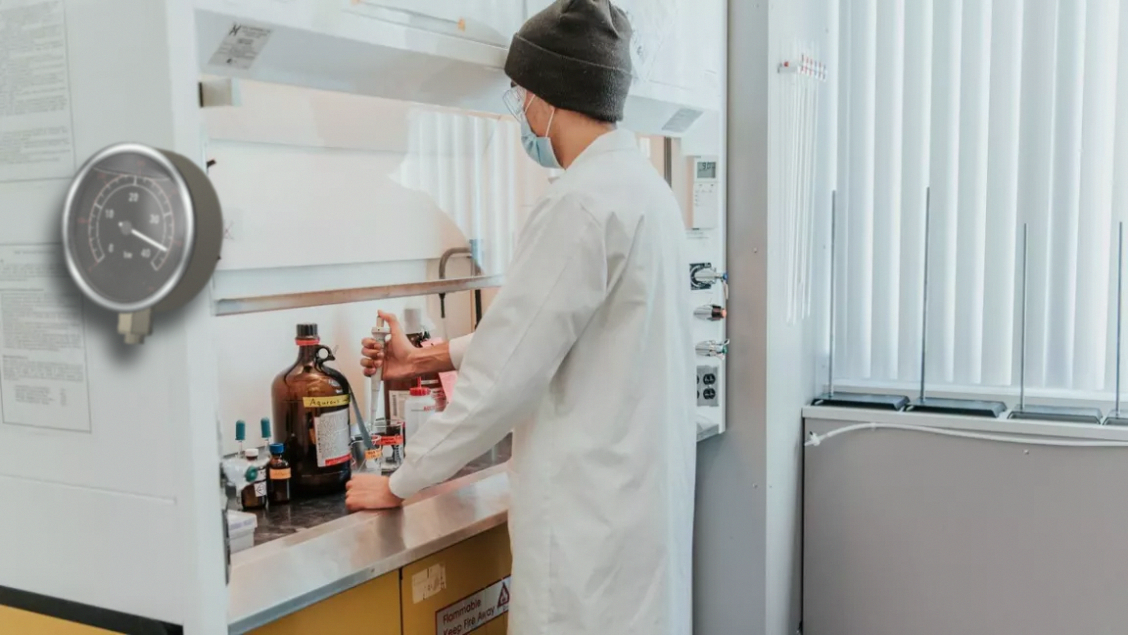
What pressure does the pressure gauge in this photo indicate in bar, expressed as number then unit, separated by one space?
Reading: 36 bar
